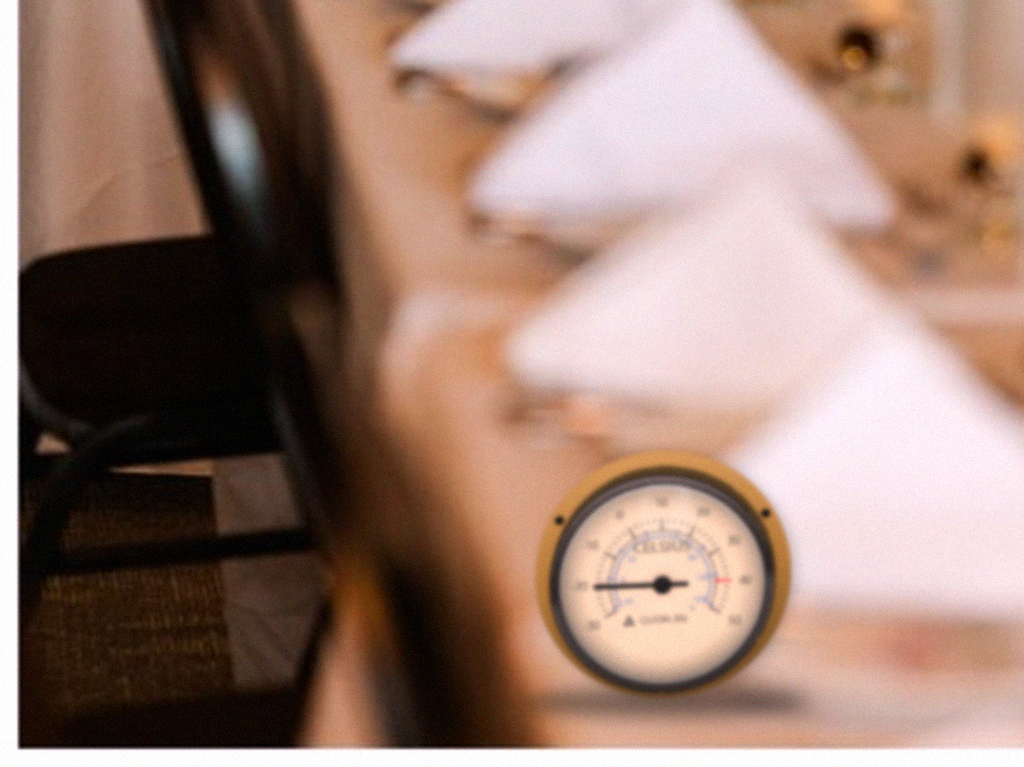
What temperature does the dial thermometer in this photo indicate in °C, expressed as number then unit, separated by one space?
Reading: -20 °C
